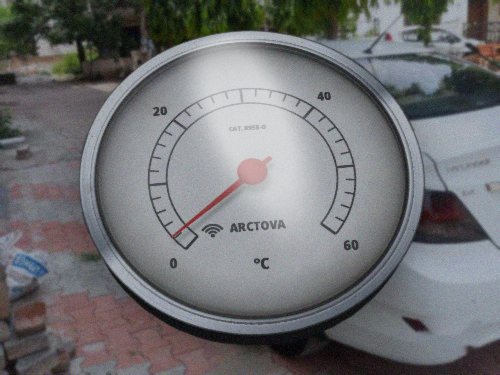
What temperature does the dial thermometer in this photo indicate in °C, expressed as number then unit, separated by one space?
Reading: 2 °C
